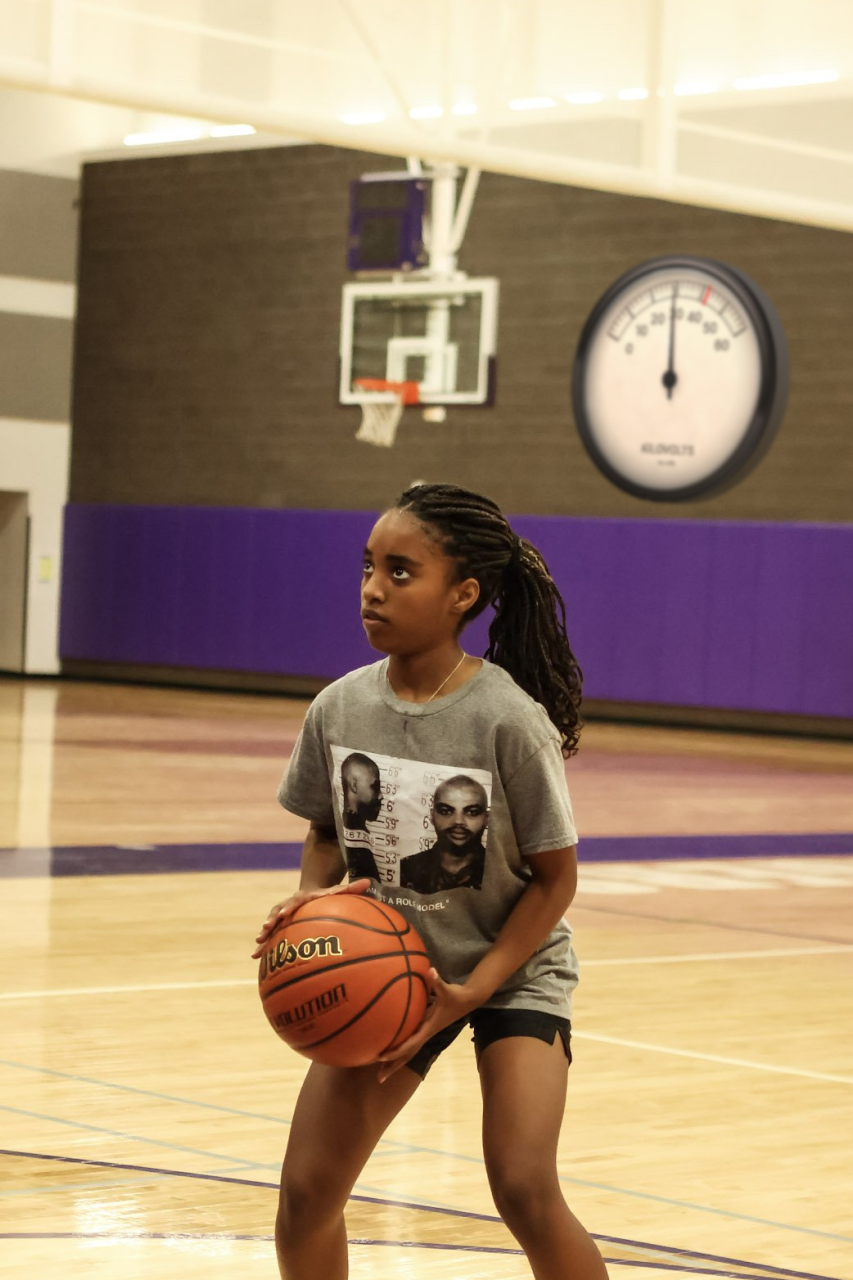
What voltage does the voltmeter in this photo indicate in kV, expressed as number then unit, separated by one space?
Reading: 30 kV
